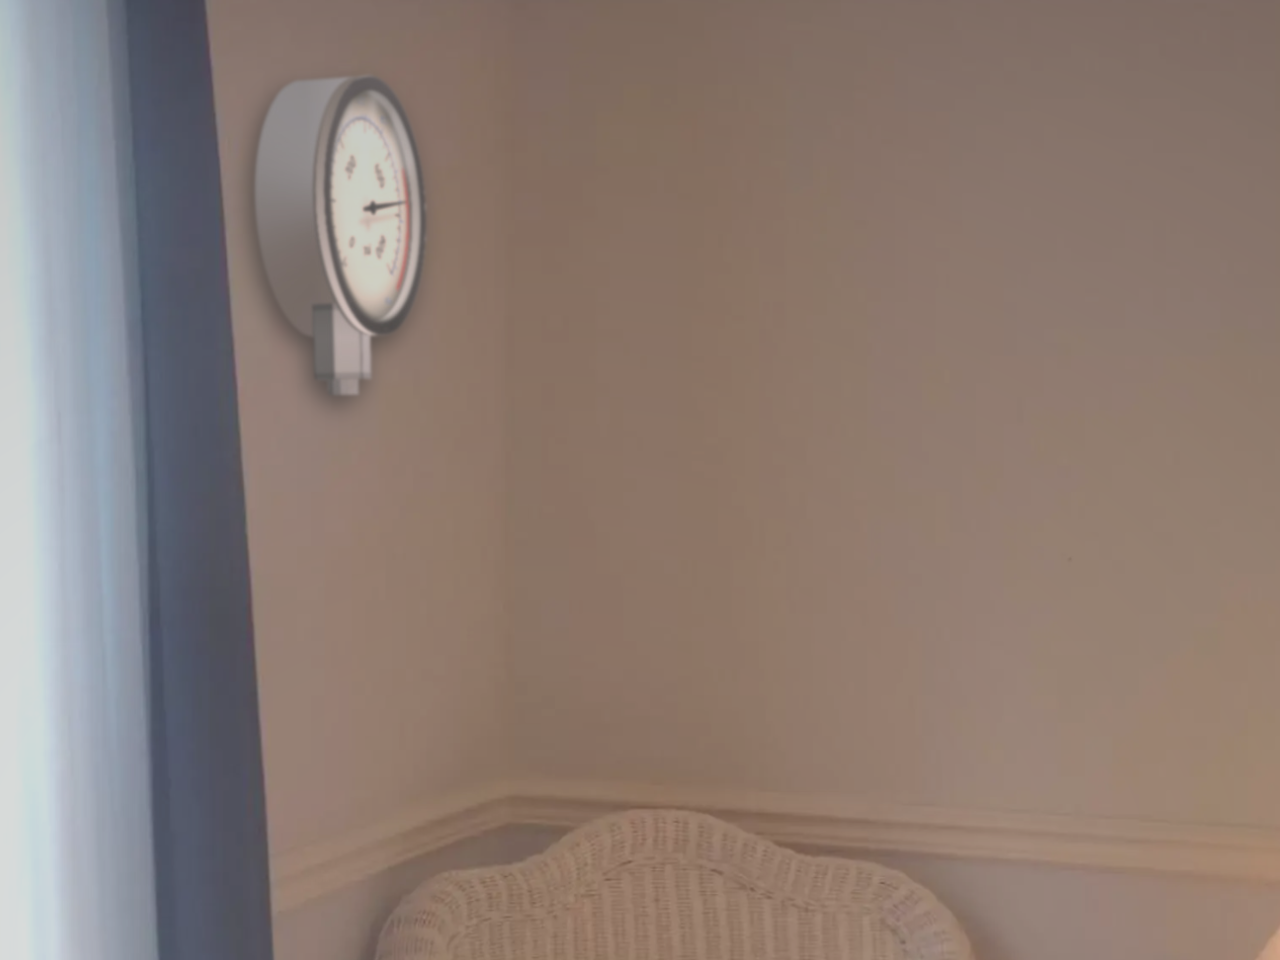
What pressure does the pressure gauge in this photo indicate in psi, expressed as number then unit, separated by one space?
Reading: 480 psi
